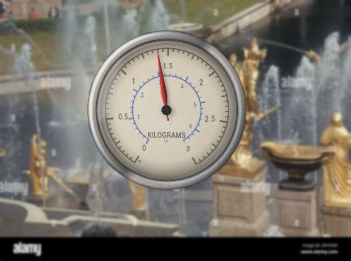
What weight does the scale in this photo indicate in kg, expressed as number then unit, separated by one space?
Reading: 1.4 kg
